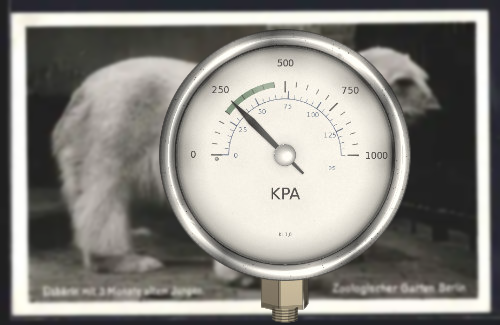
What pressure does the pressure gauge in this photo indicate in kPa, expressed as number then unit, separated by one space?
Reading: 250 kPa
